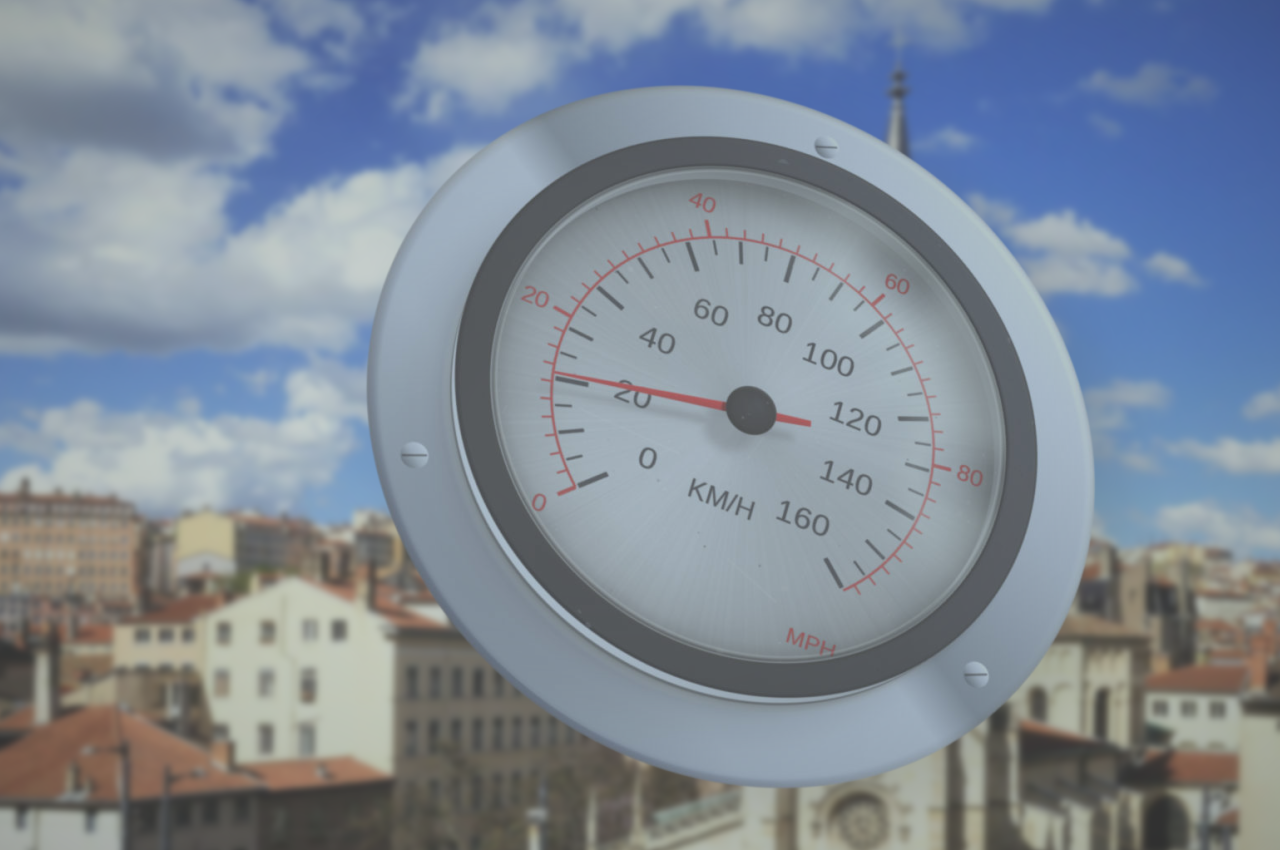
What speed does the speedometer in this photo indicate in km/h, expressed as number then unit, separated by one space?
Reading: 20 km/h
